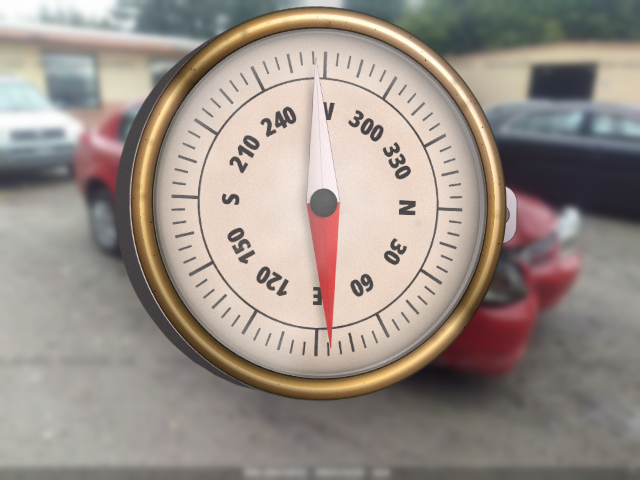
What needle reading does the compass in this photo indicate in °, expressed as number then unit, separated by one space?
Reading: 85 °
